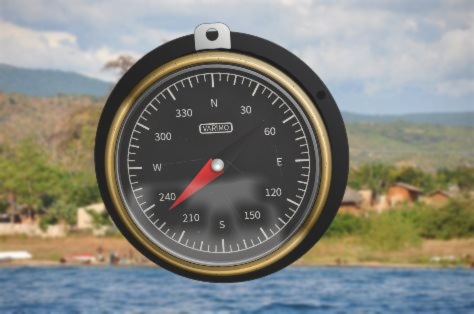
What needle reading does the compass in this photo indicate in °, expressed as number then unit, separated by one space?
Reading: 230 °
